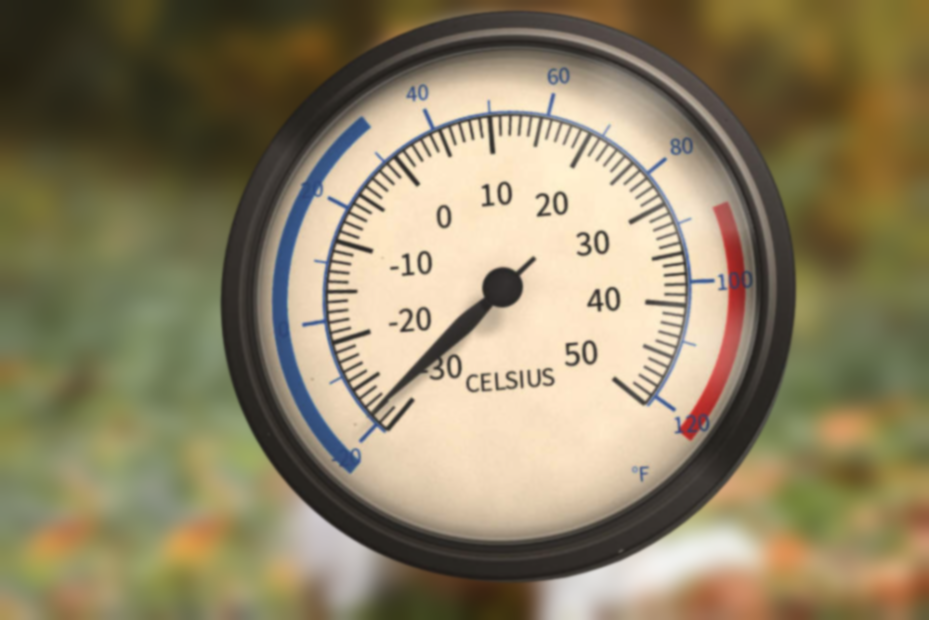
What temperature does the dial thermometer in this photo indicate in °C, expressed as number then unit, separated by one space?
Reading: -28 °C
